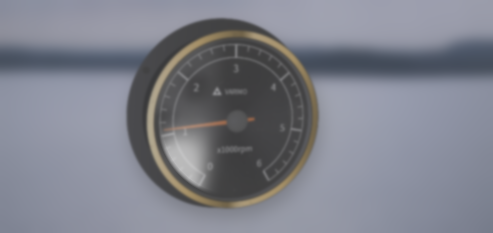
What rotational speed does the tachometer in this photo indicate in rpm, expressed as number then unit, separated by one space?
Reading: 1100 rpm
